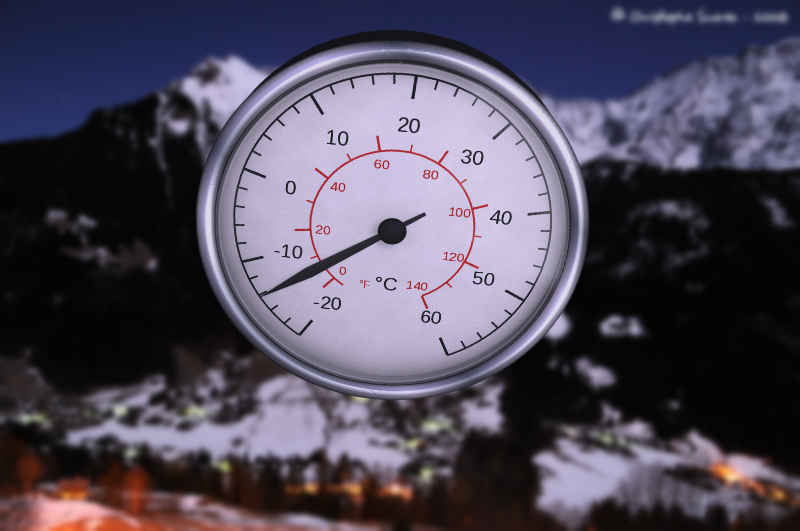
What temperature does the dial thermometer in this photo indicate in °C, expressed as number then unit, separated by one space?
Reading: -14 °C
